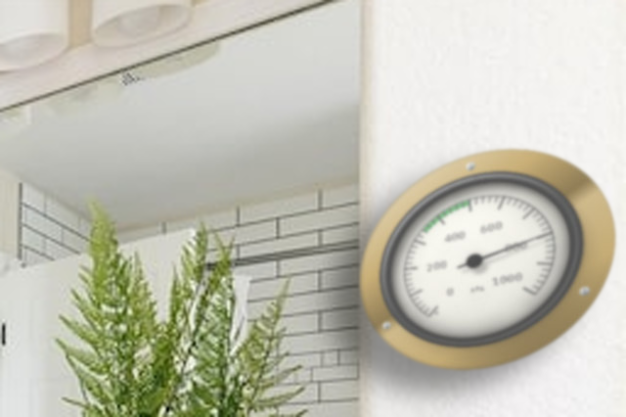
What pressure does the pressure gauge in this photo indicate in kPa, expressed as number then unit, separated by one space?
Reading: 800 kPa
